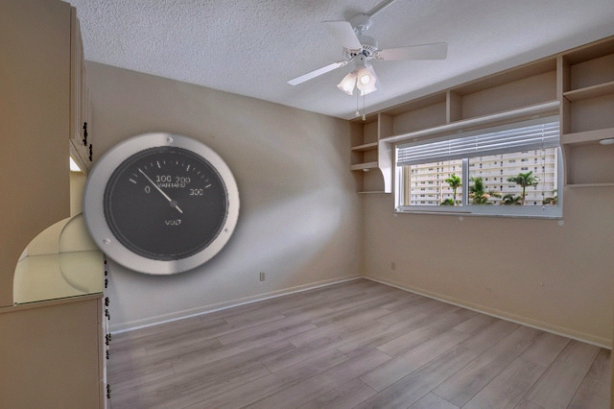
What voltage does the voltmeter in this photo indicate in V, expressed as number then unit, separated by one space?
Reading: 40 V
